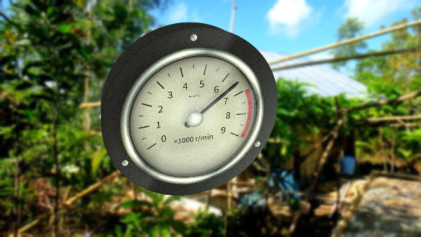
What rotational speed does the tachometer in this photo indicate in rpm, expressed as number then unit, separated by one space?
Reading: 6500 rpm
